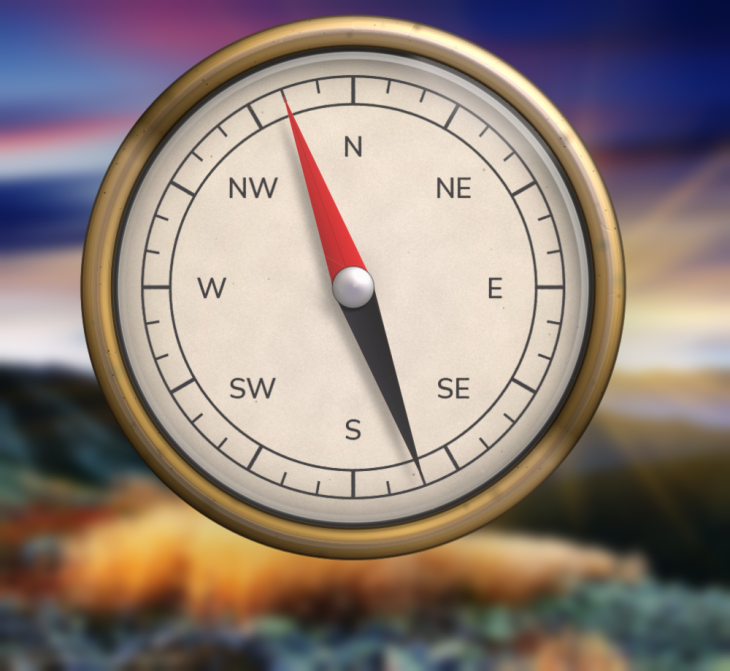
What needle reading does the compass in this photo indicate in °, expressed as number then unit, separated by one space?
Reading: 340 °
